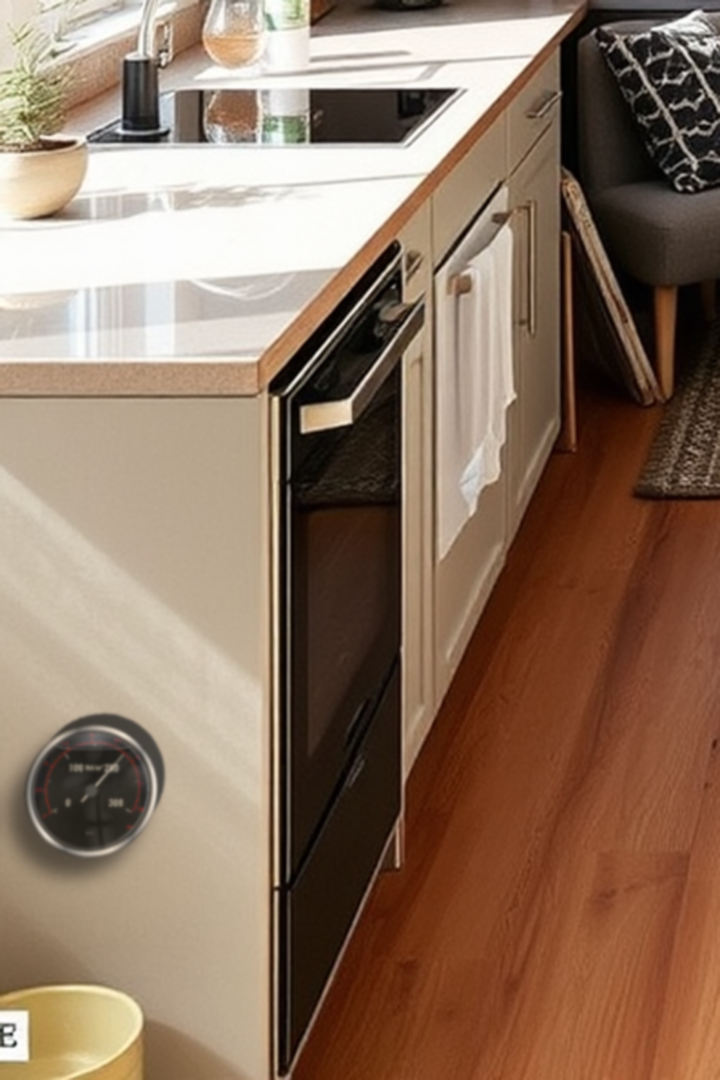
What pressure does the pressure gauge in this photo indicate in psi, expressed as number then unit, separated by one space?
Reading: 200 psi
